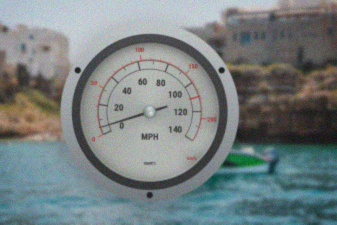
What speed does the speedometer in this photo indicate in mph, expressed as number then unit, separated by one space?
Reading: 5 mph
